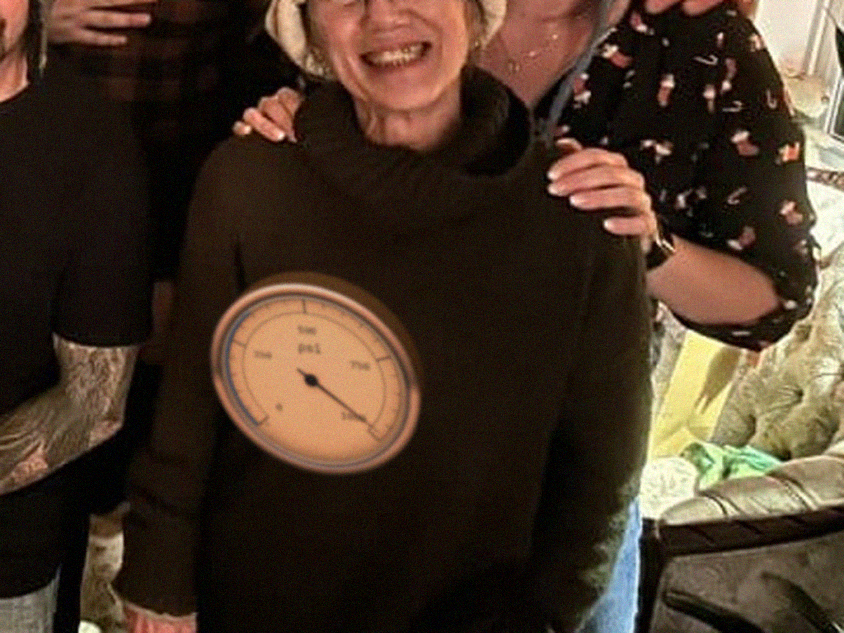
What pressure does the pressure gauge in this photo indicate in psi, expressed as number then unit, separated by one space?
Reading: 975 psi
